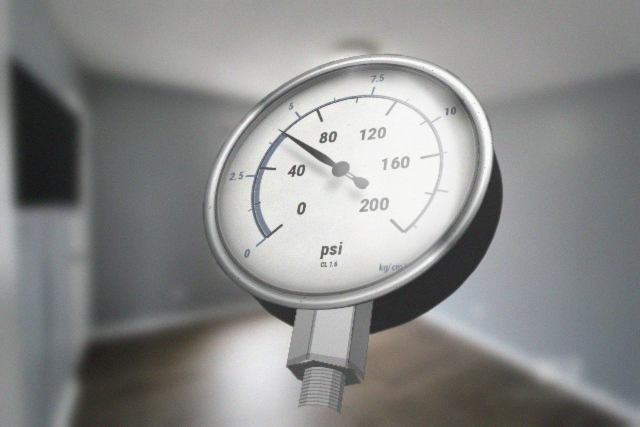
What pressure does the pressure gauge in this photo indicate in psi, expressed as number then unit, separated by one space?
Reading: 60 psi
